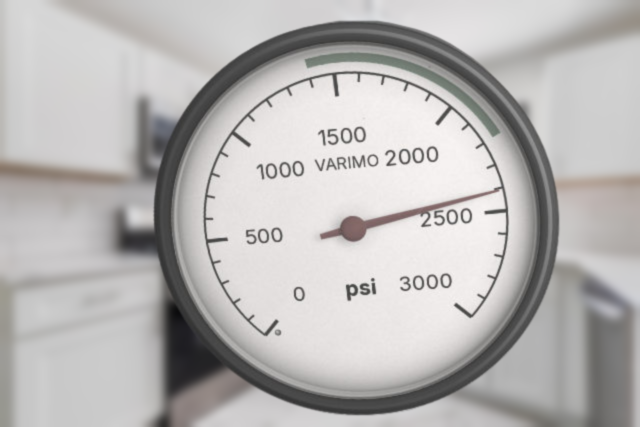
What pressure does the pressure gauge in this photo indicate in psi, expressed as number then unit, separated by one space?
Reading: 2400 psi
